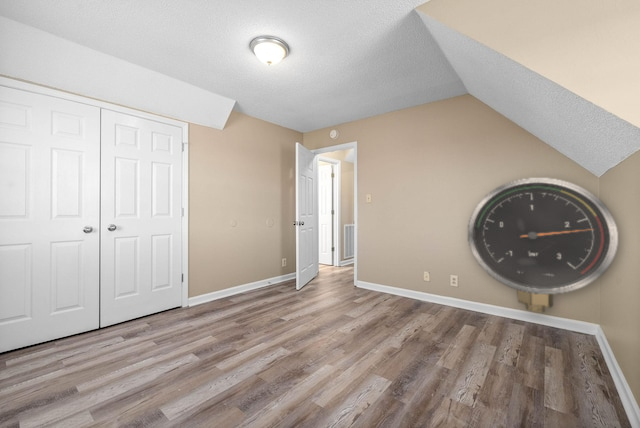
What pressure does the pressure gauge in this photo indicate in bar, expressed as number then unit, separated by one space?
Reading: 2.2 bar
